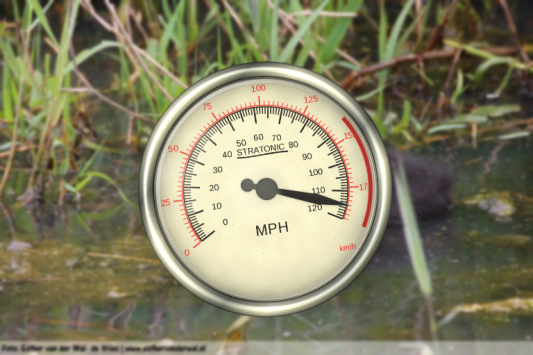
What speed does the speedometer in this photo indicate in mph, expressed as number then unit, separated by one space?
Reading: 115 mph
